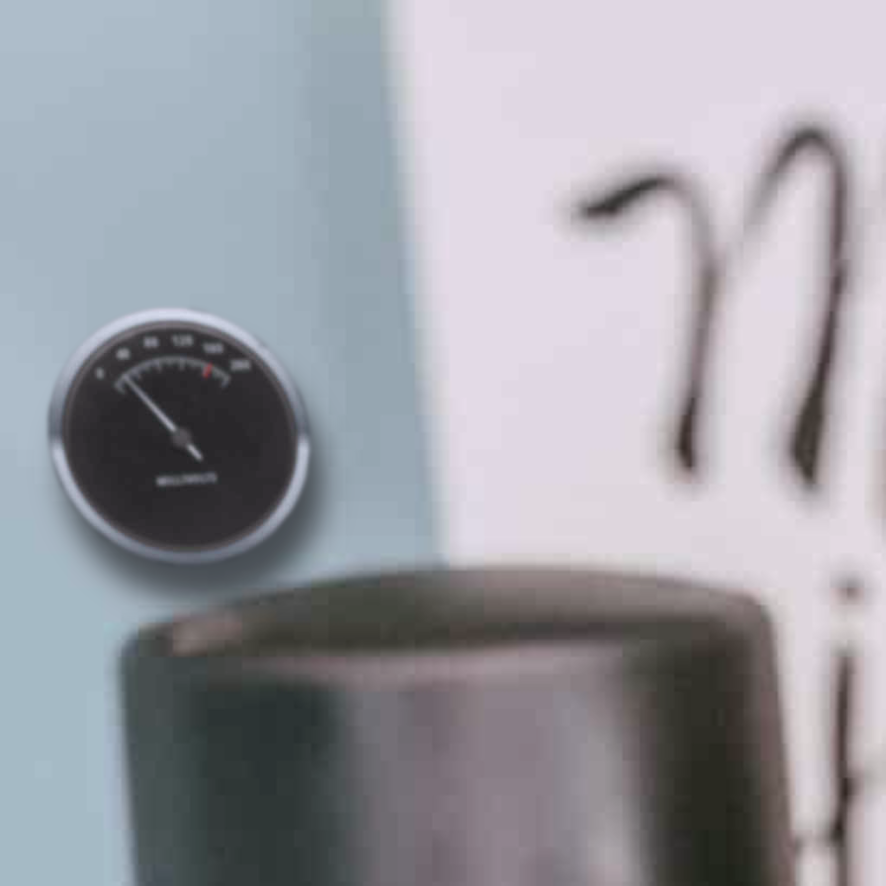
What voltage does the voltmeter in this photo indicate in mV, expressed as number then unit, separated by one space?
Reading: 20 mV
